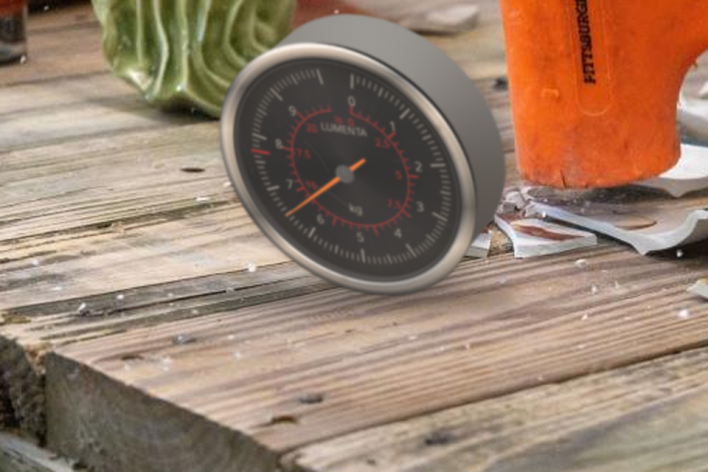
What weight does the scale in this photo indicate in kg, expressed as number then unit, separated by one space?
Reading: 6.5 kg
